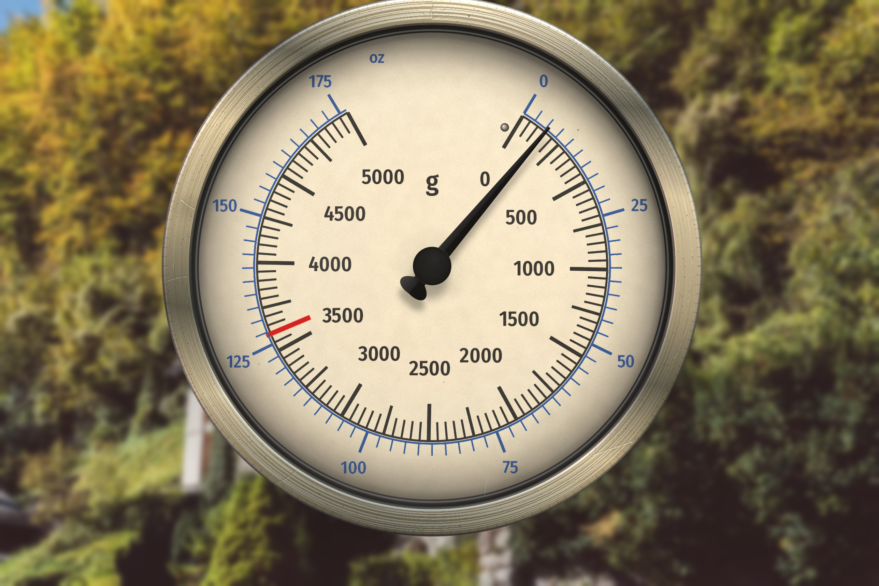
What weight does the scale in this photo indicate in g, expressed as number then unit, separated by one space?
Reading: 150 g
